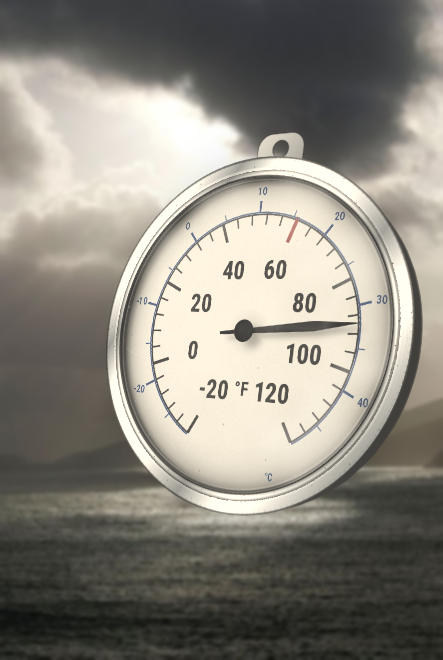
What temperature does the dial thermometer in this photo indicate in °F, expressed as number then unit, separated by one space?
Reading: 90 °F
